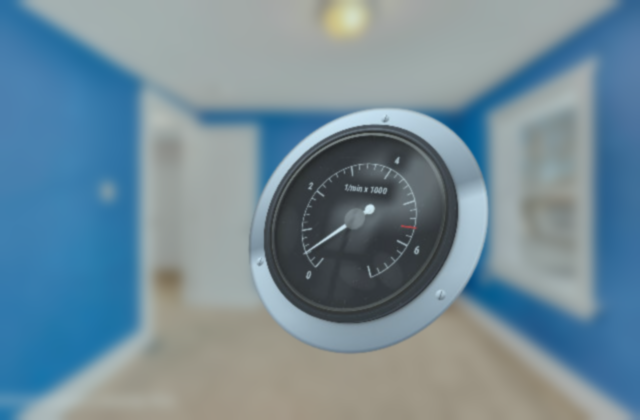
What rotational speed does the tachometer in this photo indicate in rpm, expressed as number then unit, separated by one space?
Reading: 400 rpm
